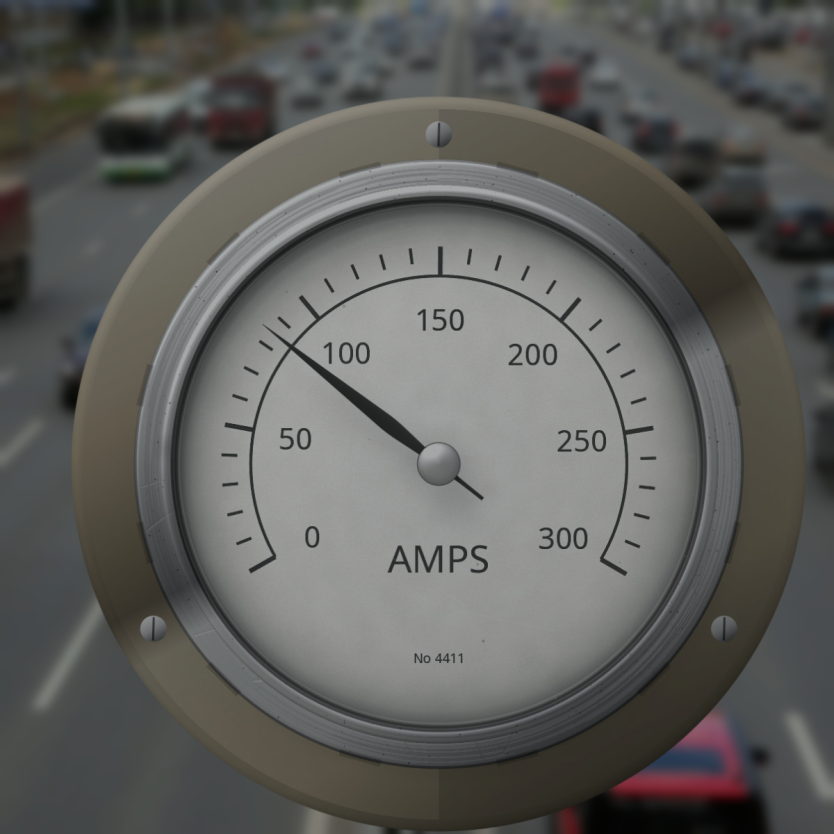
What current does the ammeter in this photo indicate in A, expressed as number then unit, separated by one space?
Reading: 85 A
